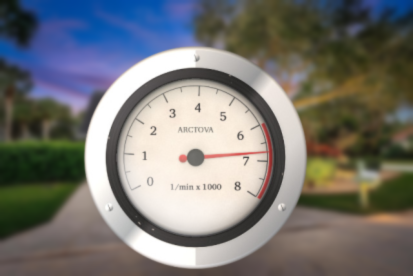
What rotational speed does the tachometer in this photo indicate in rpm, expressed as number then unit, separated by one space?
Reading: 6750 rpm
